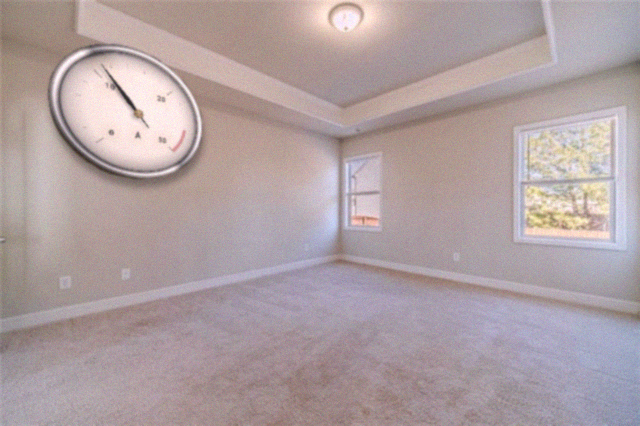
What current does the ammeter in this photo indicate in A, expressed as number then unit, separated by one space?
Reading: 11 A
